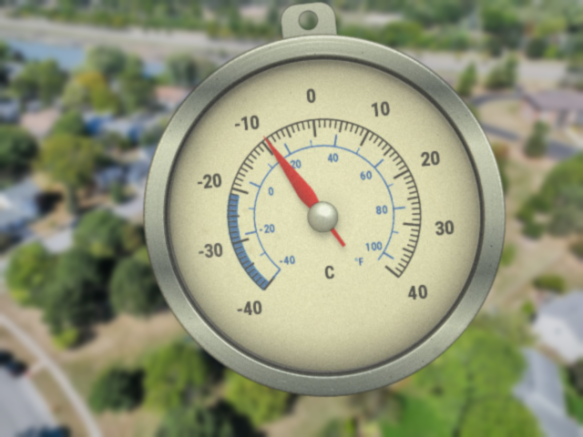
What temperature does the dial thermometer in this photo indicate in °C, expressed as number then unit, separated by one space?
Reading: -9 °C
